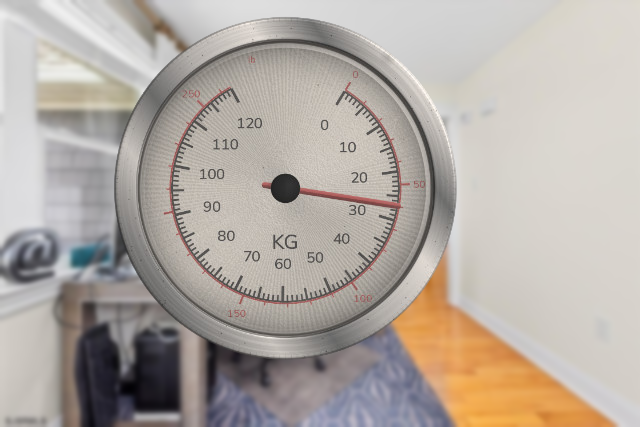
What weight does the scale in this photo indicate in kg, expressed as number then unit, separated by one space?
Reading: 27 kg
